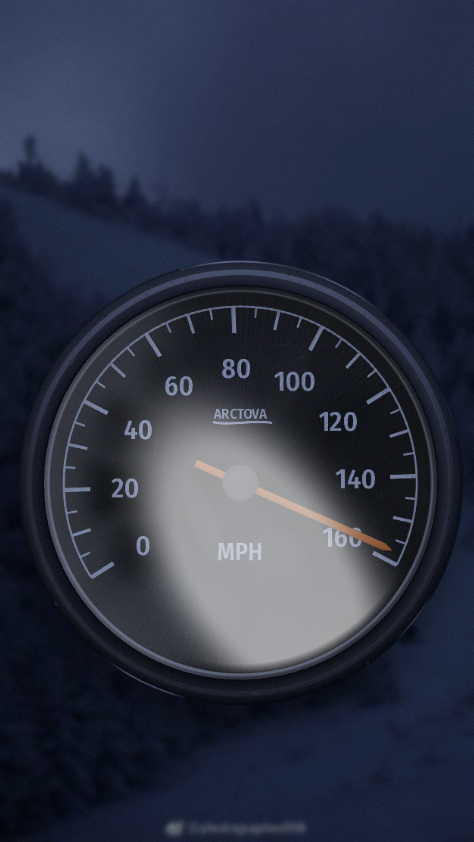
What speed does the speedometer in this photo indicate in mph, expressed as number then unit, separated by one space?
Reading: 157.5 mph
